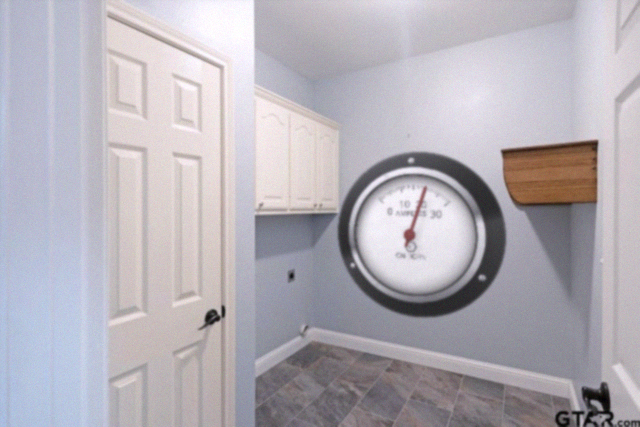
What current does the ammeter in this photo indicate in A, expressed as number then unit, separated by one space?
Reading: 20 A
